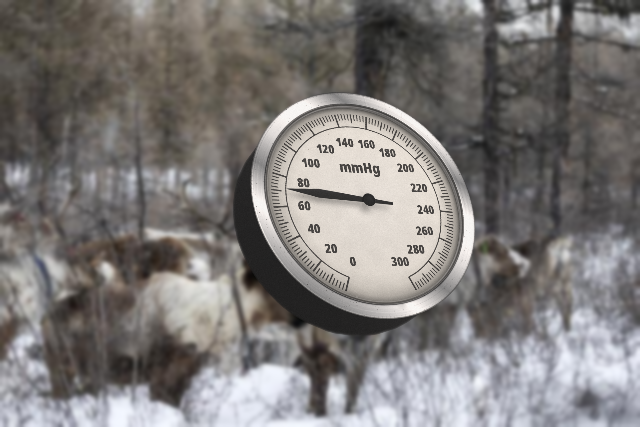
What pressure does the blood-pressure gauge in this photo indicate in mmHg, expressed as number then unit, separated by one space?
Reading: 70 mmHg
